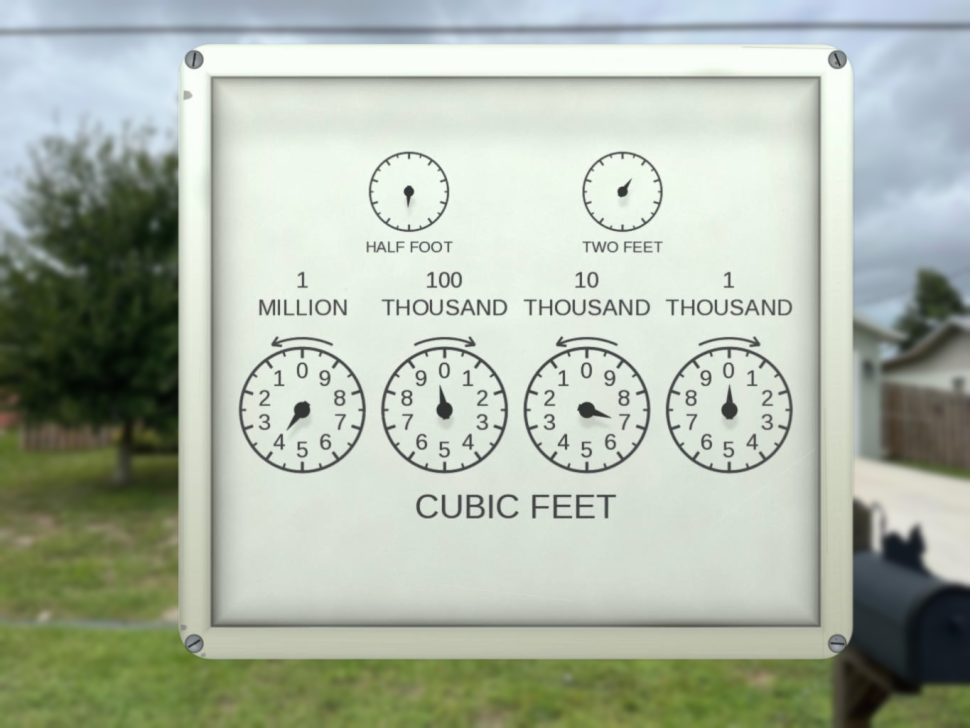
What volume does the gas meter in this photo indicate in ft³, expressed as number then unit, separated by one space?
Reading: 397000 ft³
